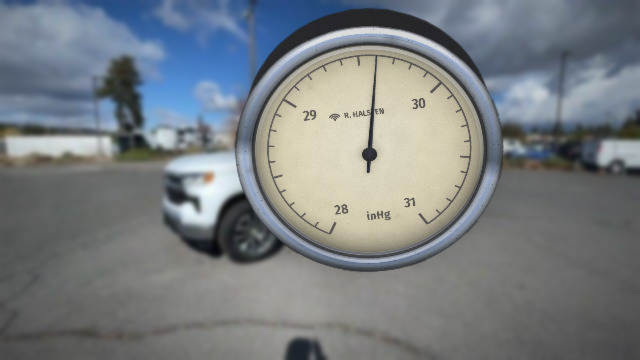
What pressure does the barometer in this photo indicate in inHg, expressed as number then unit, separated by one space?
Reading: 29.6 inHg
